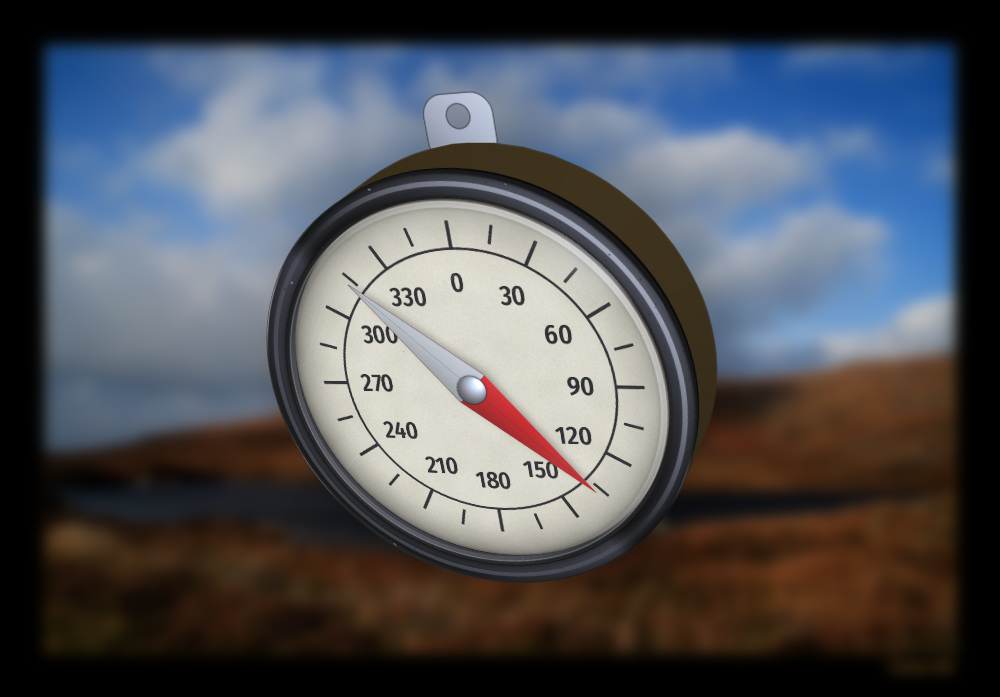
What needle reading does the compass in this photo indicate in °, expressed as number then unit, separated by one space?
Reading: 135 °
